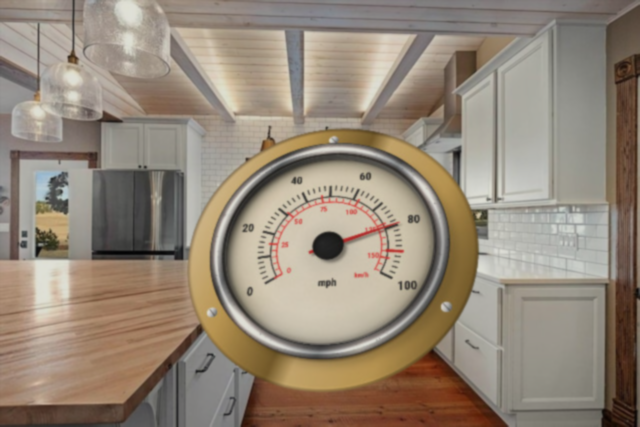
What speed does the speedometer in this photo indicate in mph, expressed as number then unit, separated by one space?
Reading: 80 mph
